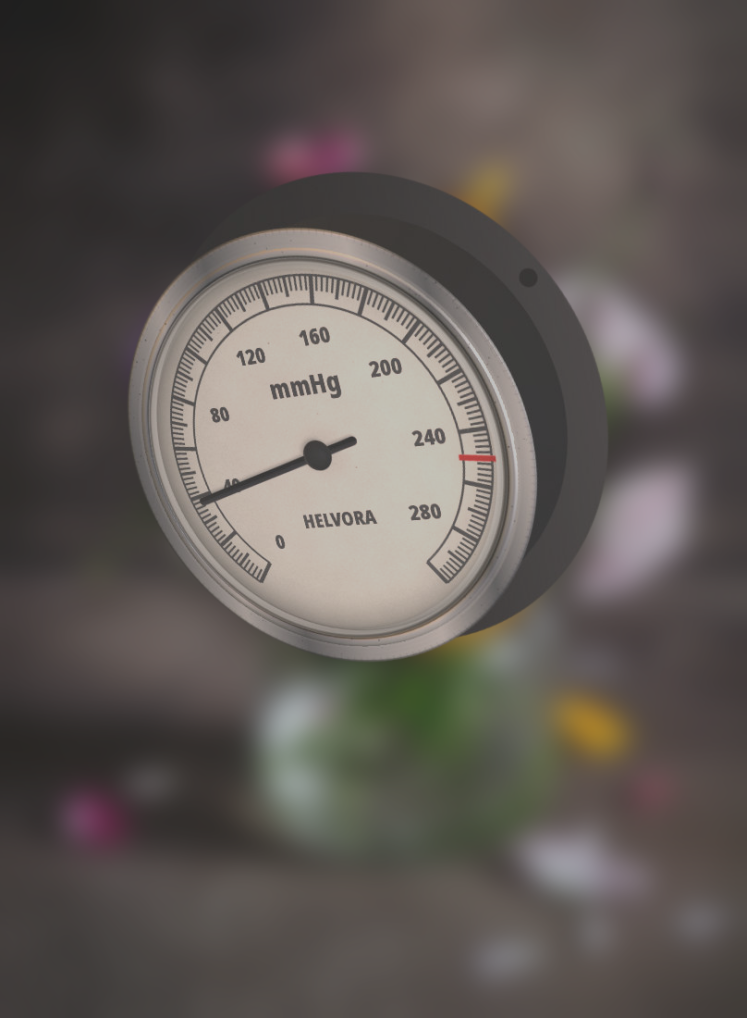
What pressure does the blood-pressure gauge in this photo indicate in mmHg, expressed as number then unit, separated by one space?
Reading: 38 mmHg
